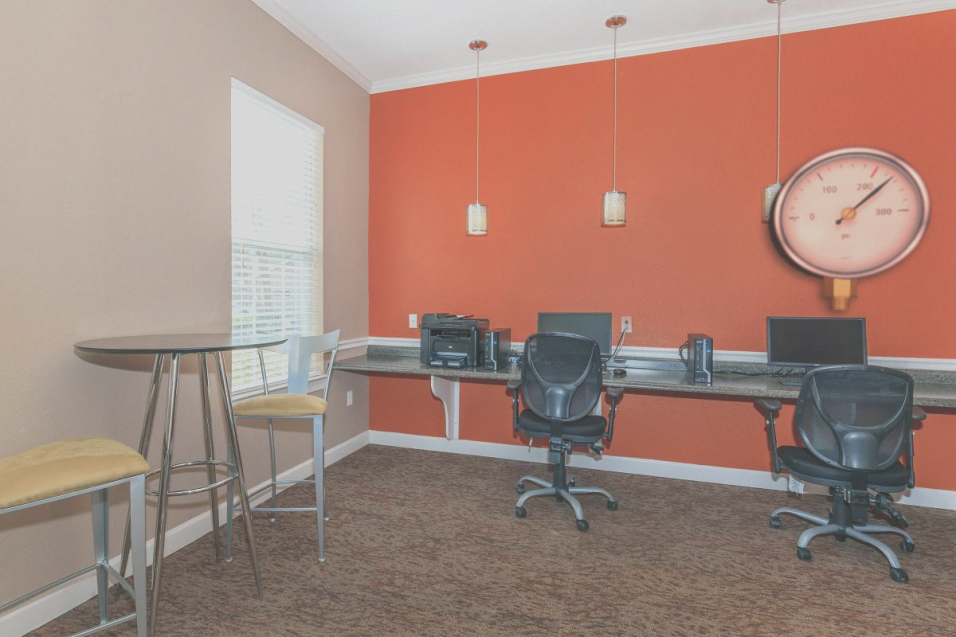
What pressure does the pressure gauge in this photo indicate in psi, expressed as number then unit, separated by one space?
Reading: 230 psi
